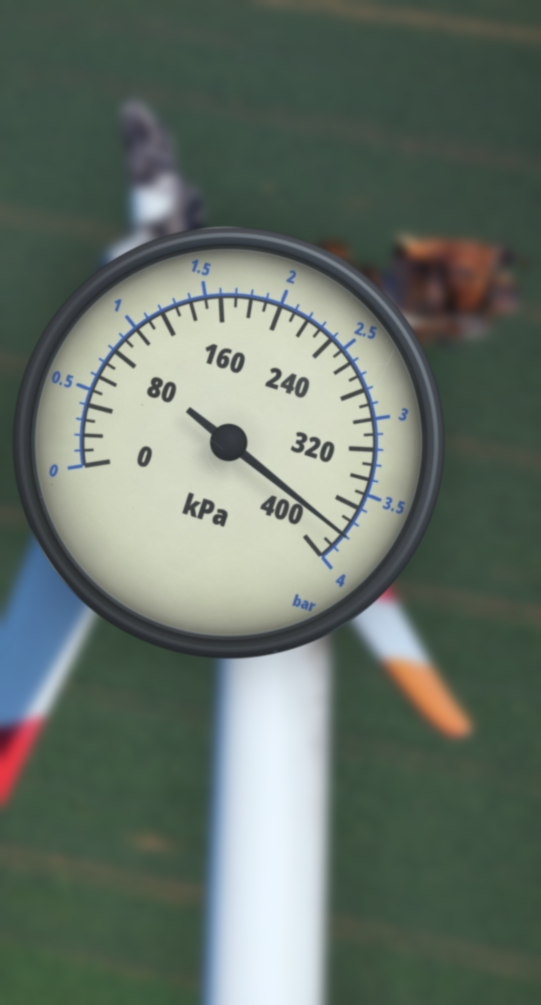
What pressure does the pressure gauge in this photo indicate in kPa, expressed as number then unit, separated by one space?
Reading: 380 kPa
